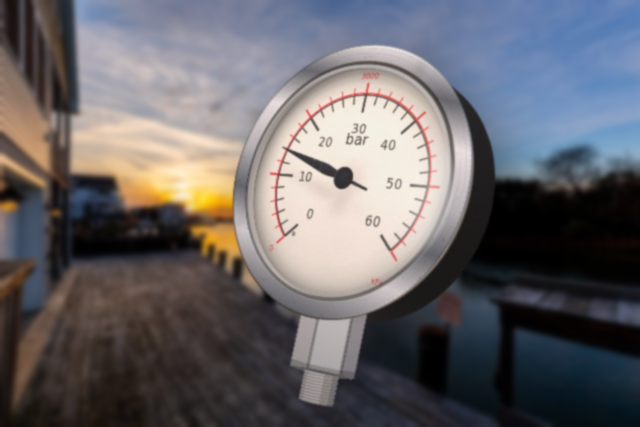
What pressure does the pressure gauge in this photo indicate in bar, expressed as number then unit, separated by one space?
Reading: 14 bar
